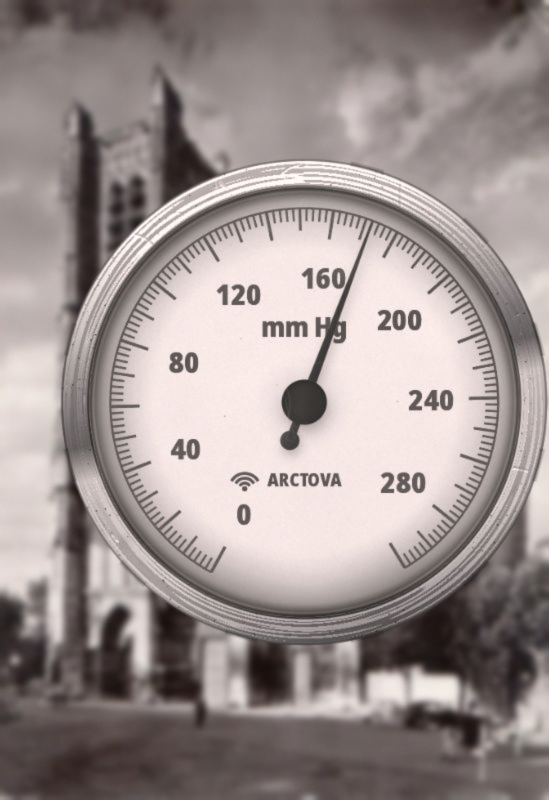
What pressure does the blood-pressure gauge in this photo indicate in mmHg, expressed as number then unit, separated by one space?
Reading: 172 mmHg
